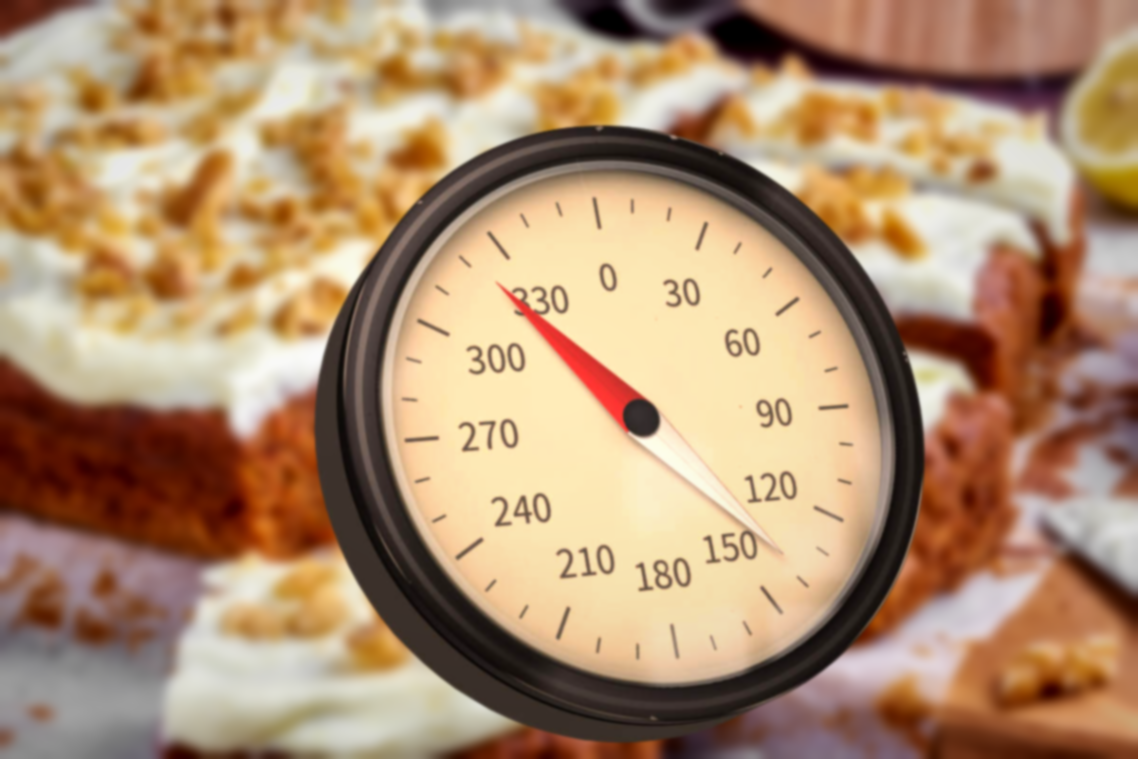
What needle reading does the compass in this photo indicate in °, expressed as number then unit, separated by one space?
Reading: 320 °
